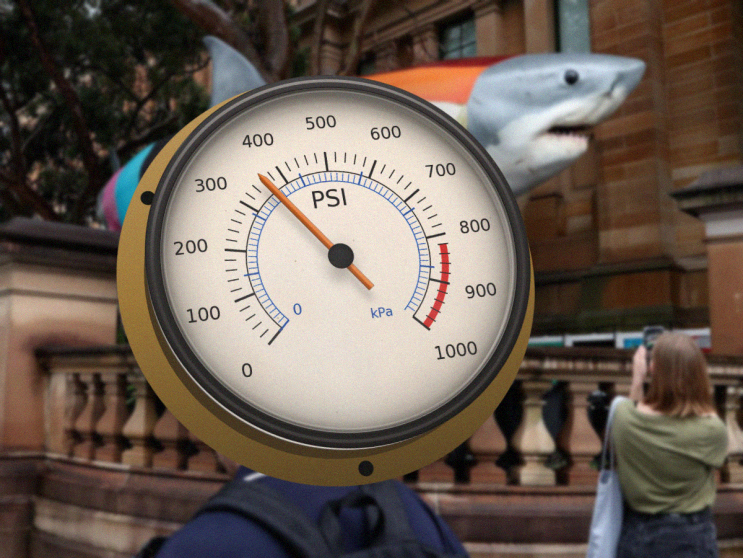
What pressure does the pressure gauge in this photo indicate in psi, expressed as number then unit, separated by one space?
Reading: 360 psi
